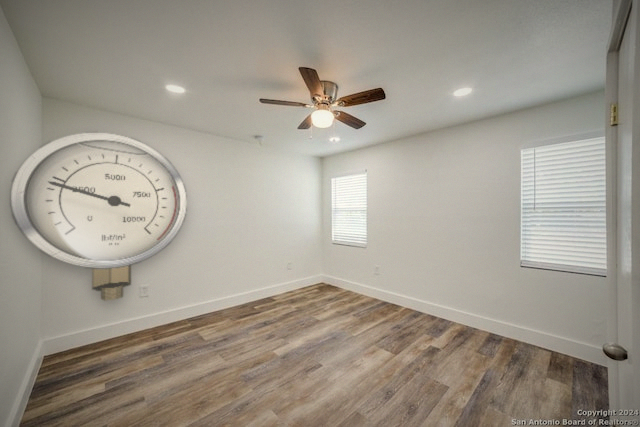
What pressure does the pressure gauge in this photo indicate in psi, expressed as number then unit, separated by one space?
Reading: 2250 psi
